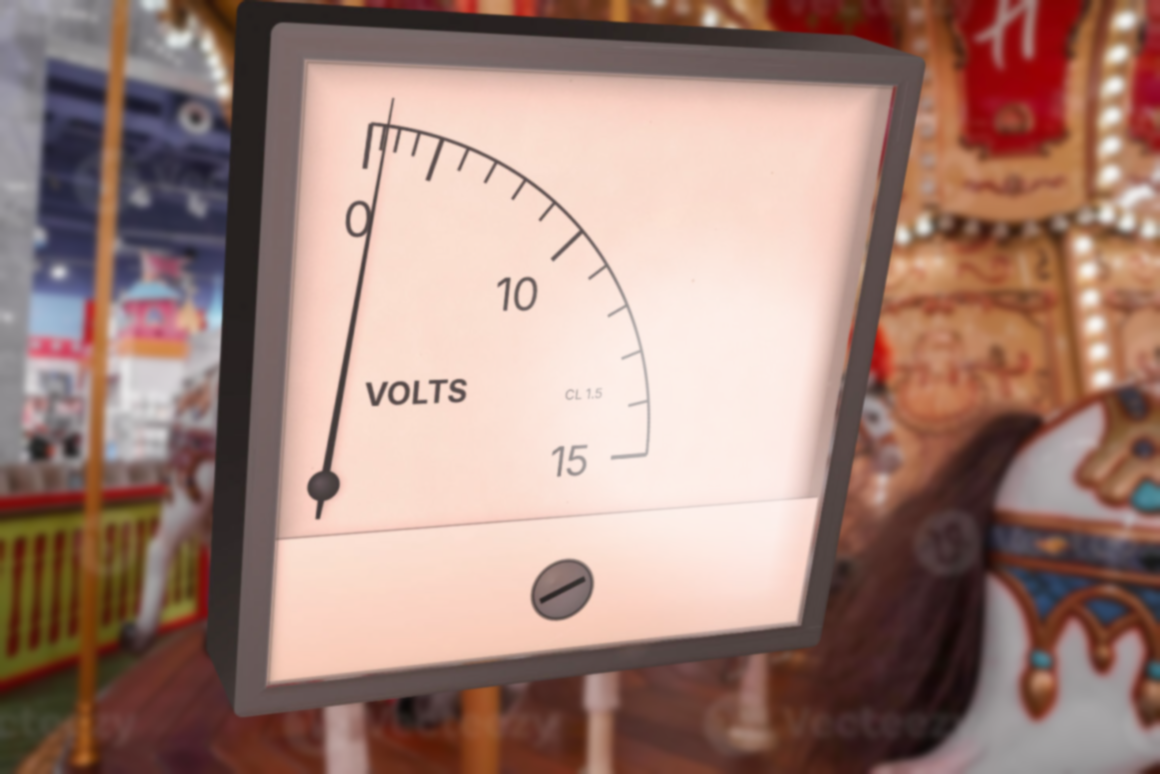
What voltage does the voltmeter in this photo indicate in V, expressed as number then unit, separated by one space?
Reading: 2 V
